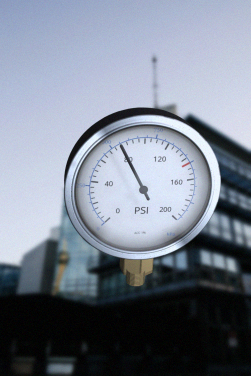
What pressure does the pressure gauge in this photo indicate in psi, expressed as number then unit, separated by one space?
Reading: 80 psi
